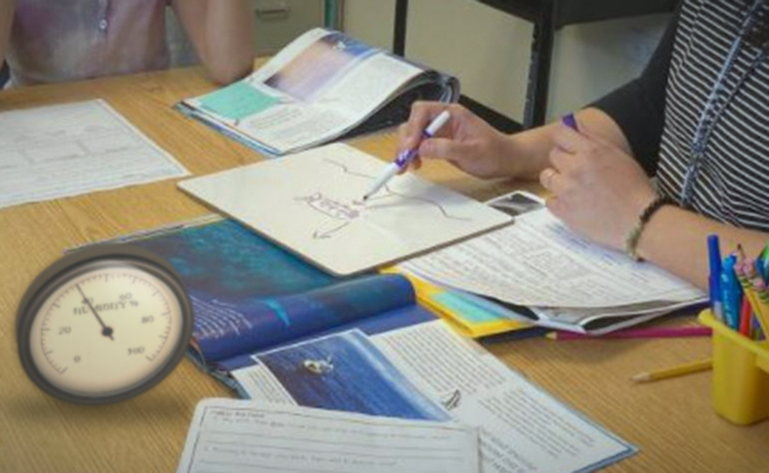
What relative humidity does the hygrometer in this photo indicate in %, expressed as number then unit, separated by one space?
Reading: 40 %
